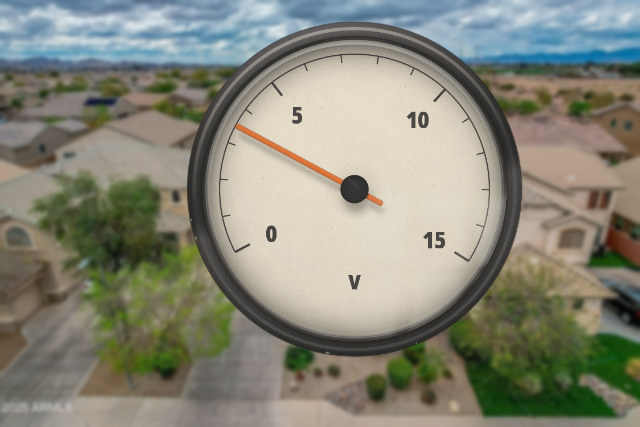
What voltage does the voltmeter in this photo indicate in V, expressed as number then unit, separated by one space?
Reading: 3.5 V
